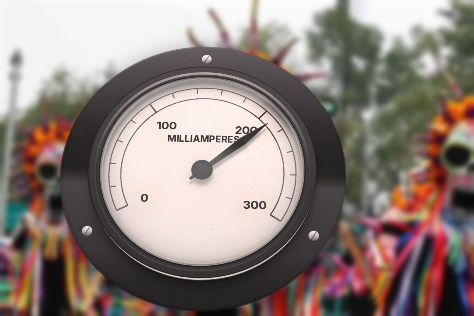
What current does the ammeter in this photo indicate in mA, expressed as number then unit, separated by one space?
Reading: 210 mA
